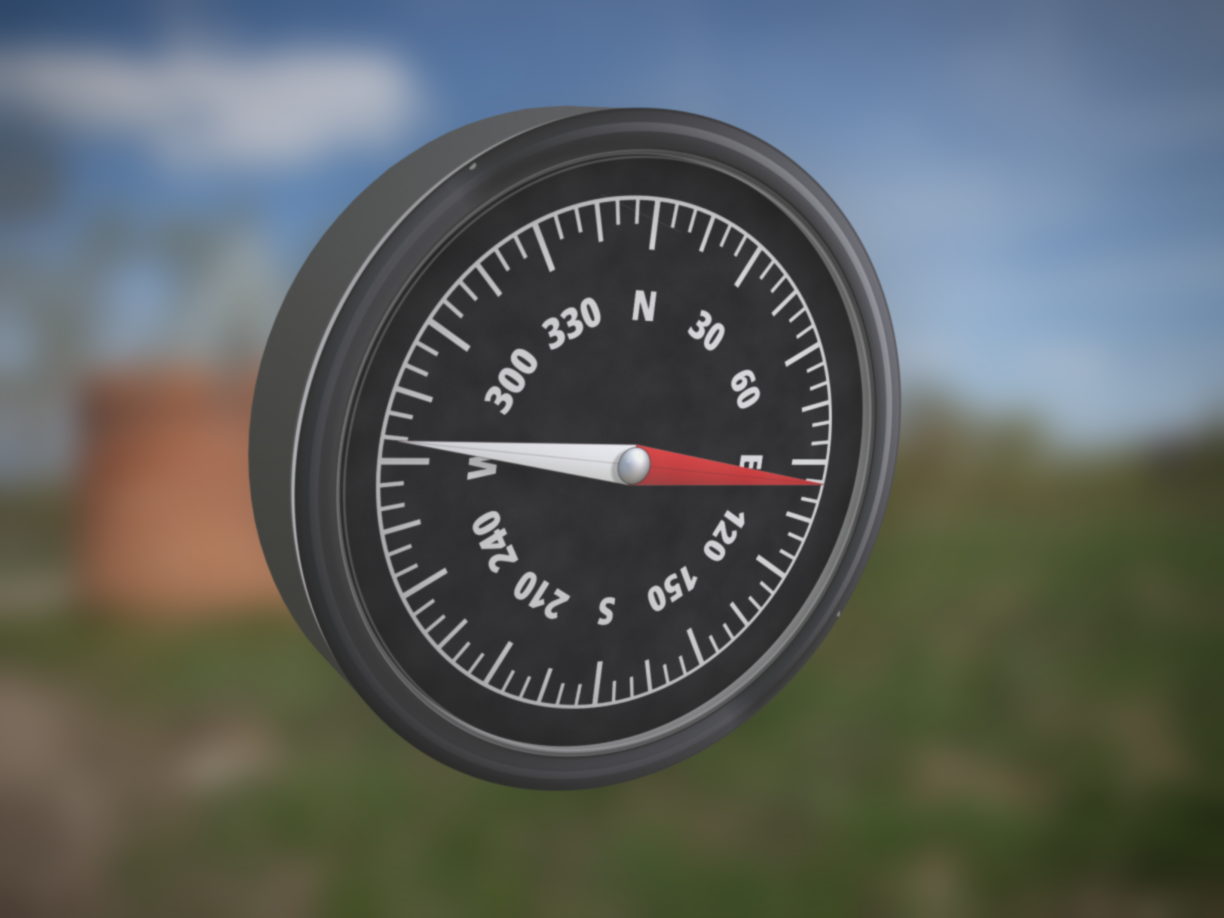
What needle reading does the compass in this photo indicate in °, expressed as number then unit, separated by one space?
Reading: 95 °
